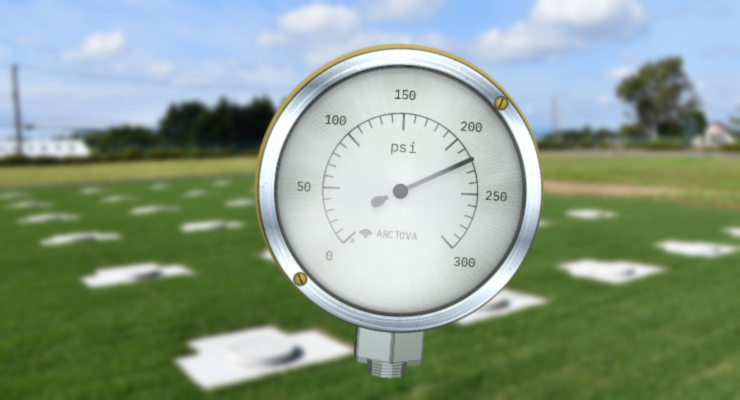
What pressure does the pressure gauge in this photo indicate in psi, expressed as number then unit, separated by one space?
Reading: 220 psi
